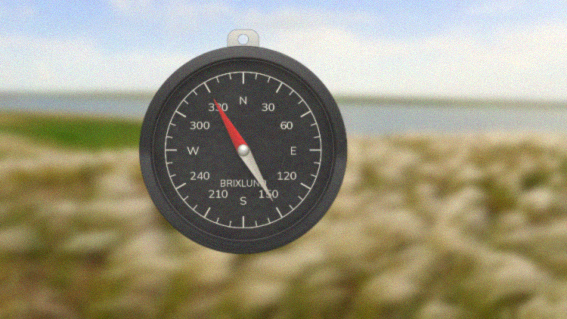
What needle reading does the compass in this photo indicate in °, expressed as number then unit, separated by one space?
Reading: 330 °
